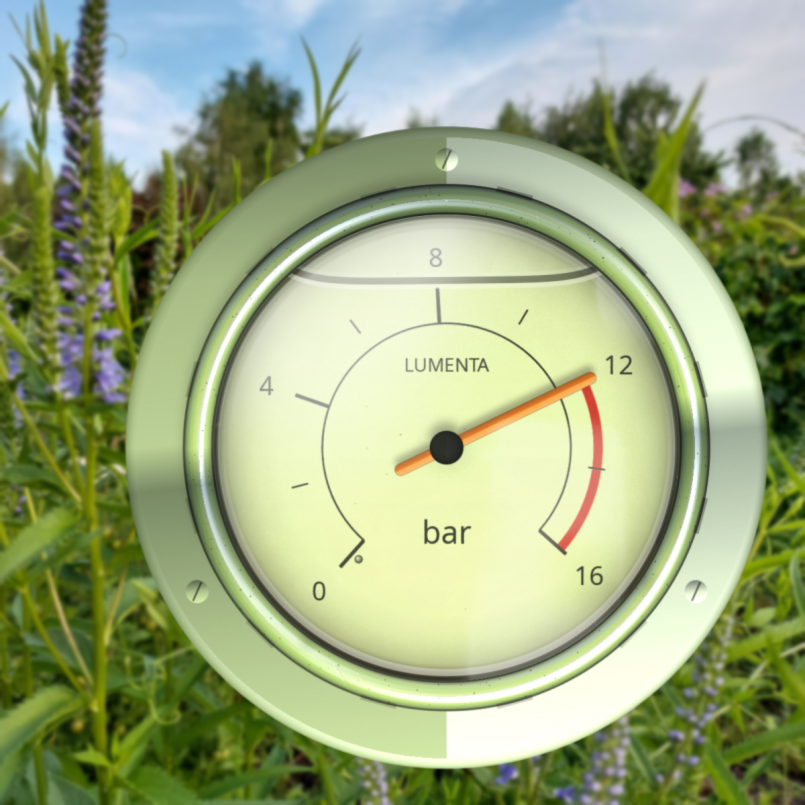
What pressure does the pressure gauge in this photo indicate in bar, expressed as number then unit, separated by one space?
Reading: 12 bar
